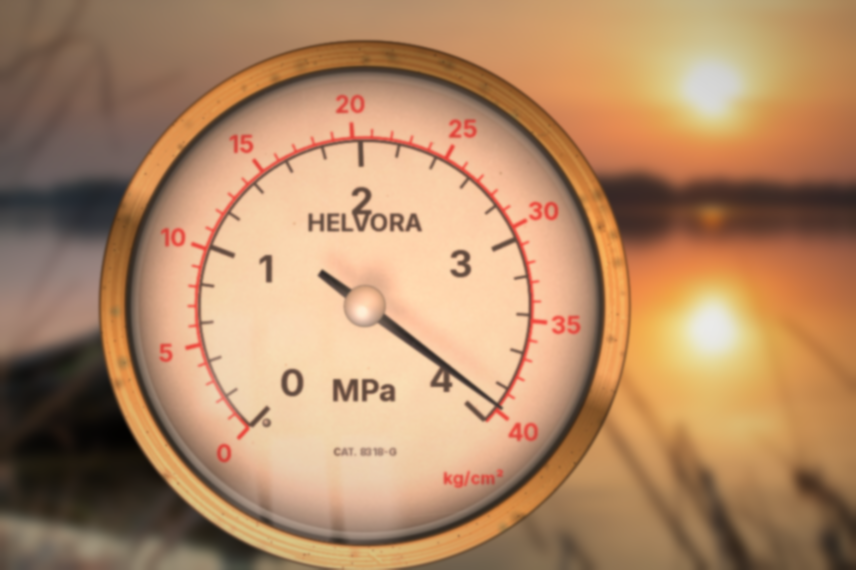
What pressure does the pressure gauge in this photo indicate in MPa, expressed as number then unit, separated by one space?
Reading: 3.9 MPa
